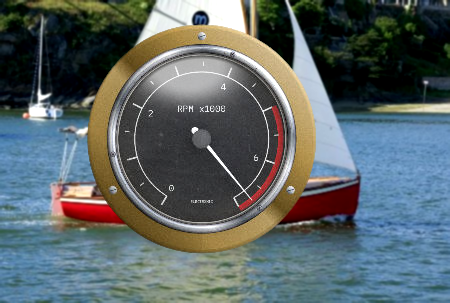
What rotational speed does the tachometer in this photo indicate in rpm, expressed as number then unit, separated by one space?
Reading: 6750 rpm
